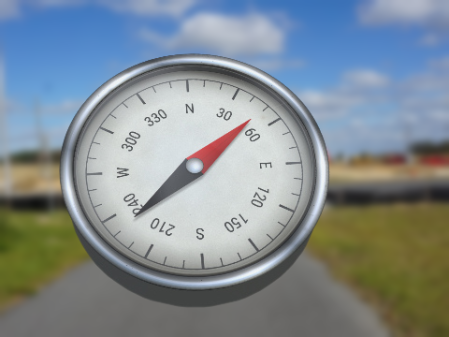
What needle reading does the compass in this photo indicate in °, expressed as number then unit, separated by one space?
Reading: 50 °
